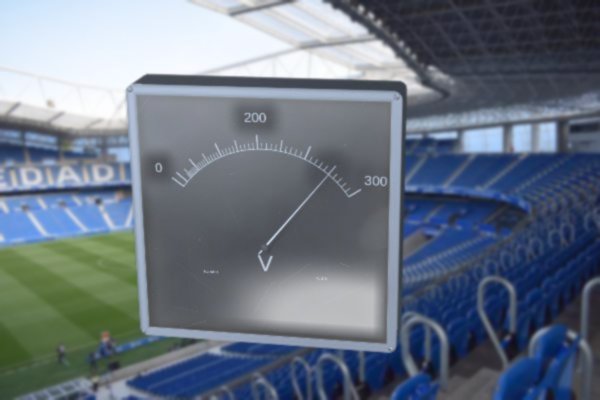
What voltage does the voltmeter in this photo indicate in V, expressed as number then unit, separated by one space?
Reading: 275 V
